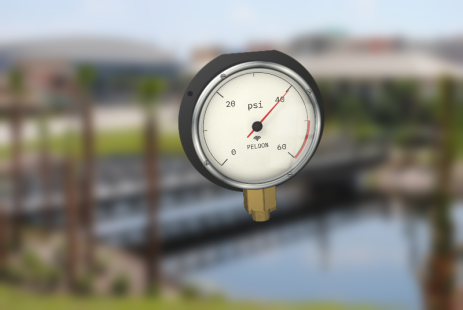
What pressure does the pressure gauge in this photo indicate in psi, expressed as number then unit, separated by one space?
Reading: 40 psi
